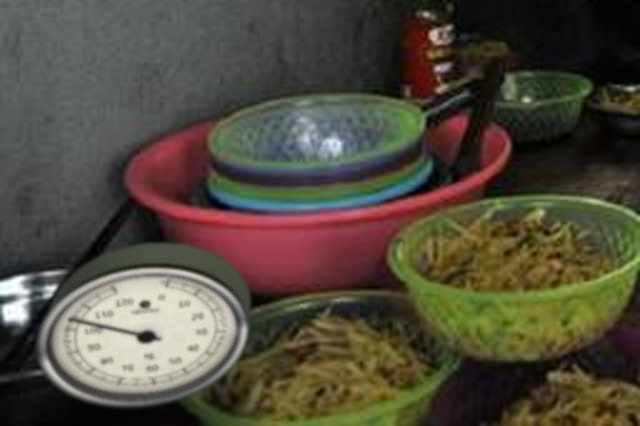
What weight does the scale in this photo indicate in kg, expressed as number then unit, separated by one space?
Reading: 105 kg
